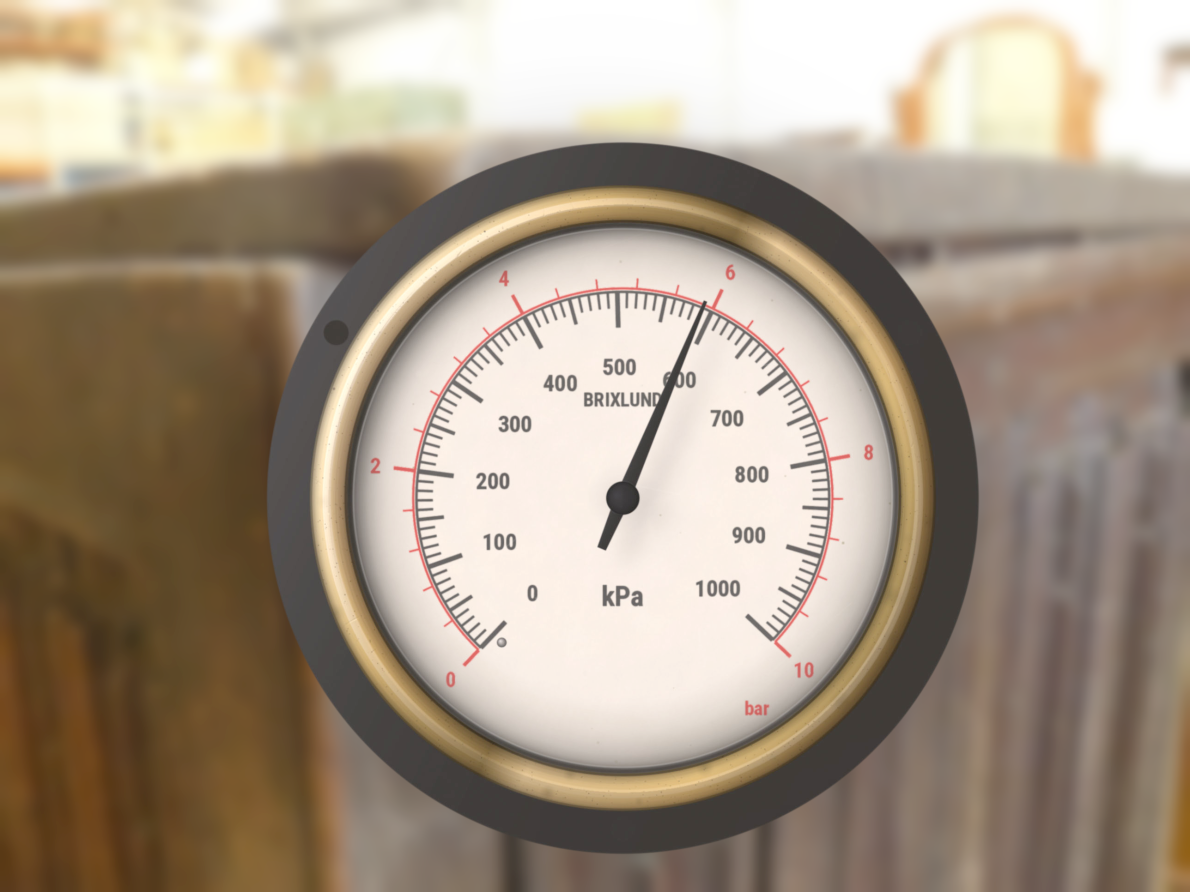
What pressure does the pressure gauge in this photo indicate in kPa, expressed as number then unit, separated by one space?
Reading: 590 kPa
